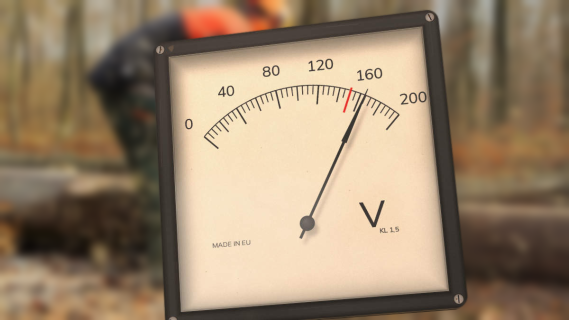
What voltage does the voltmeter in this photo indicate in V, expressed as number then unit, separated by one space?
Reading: 165 V
